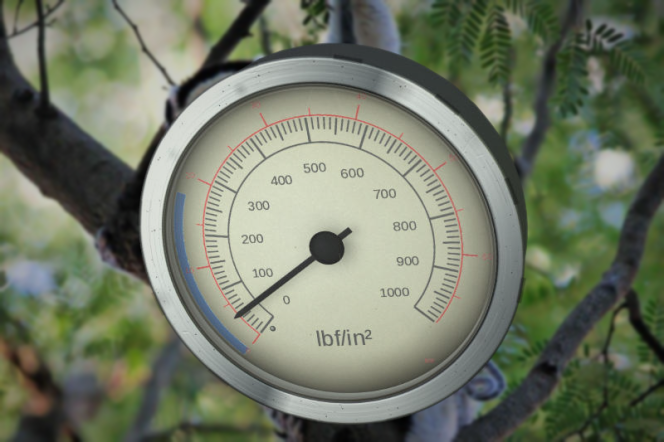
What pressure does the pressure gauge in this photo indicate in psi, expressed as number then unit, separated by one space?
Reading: 50 psi
